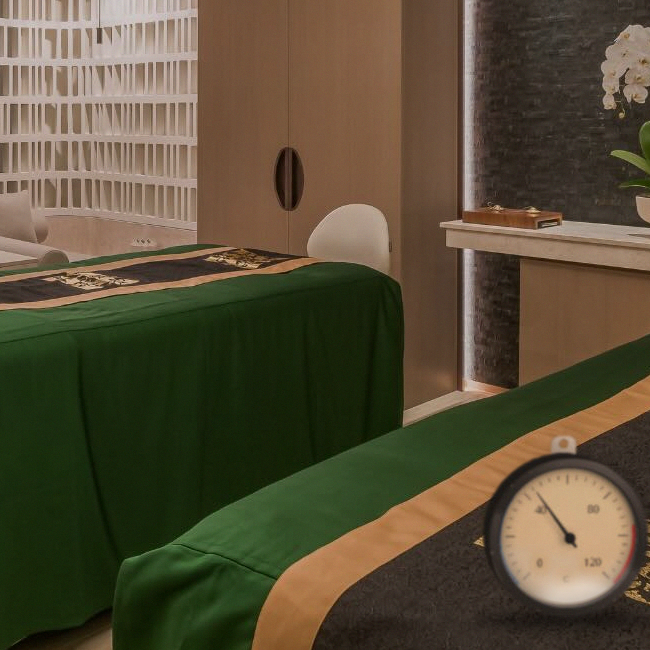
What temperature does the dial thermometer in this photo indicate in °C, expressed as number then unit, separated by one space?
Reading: 44 °C
